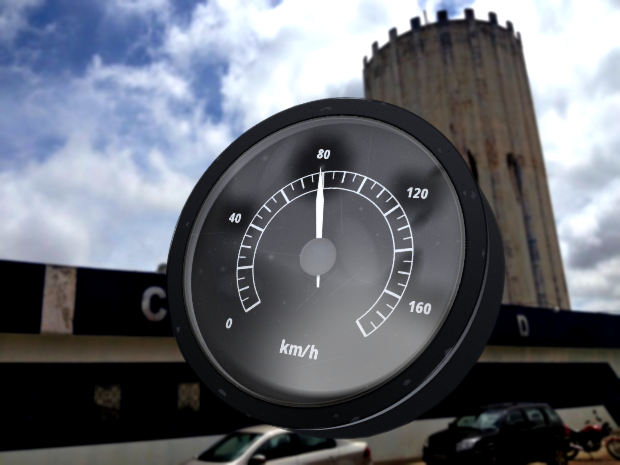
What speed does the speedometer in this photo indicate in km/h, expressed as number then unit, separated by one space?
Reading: 80 km/h
